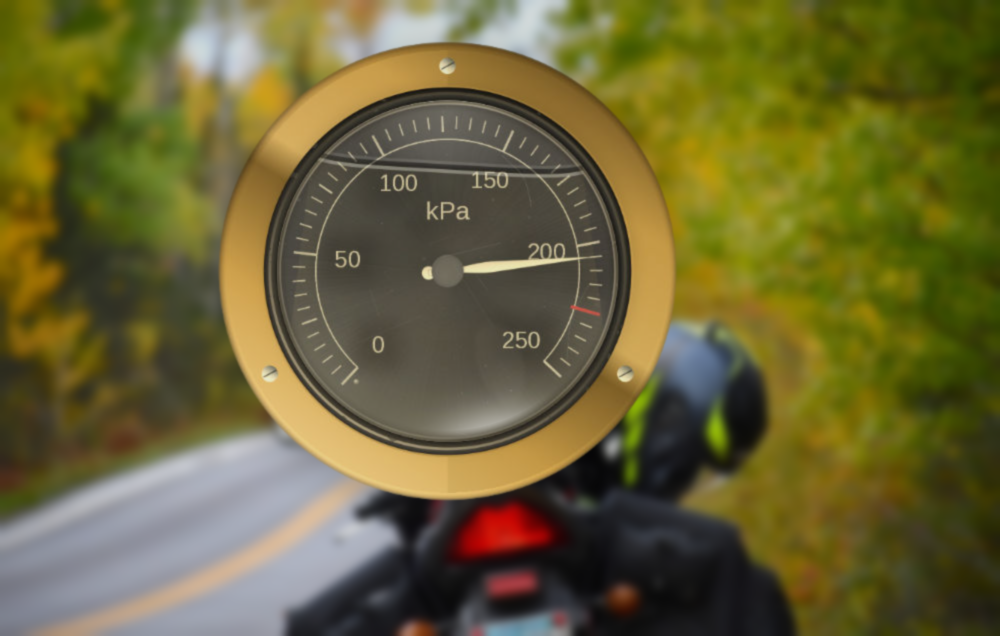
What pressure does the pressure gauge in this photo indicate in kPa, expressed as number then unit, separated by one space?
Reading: 205 kPa
